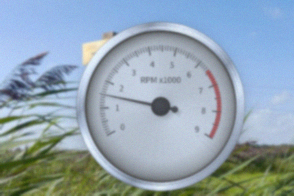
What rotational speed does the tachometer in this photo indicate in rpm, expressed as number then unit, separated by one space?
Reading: 1500 rpm
